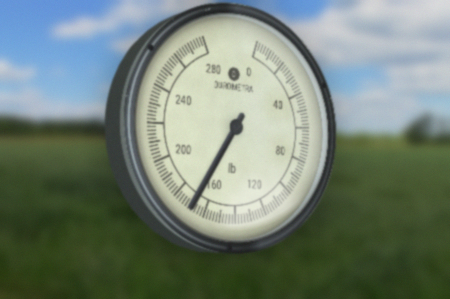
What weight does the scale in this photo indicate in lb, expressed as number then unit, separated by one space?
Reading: 170 lb
